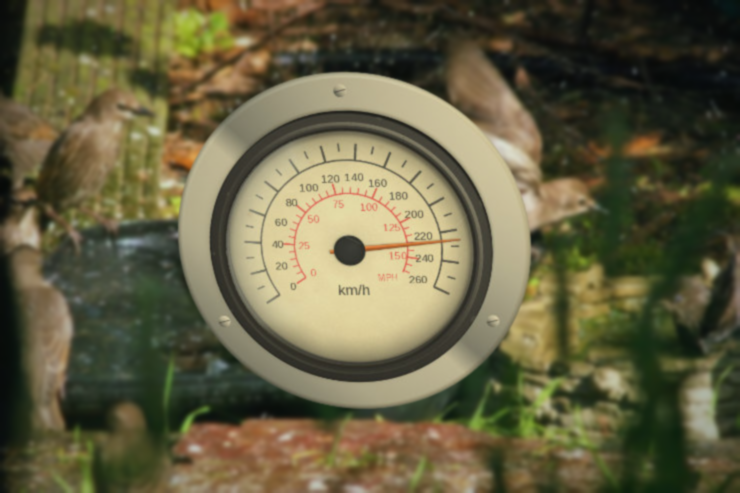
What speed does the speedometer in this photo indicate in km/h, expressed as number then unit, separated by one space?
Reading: 225 km/h
